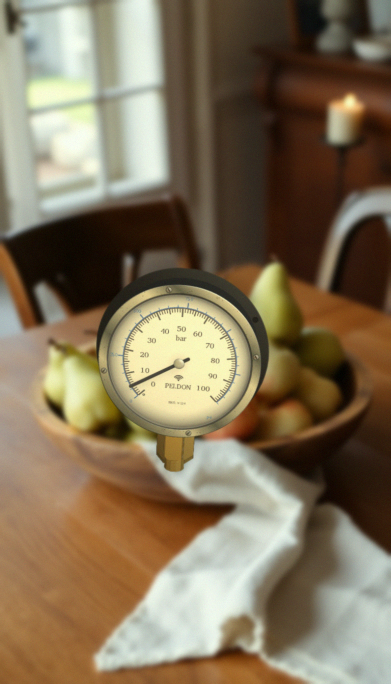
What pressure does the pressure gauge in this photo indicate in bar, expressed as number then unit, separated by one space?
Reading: 5 bar
